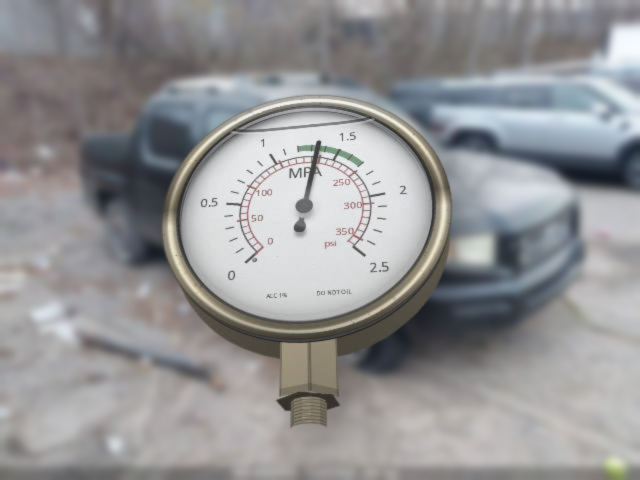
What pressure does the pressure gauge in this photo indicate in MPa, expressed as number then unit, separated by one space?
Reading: 1.35 MPa
